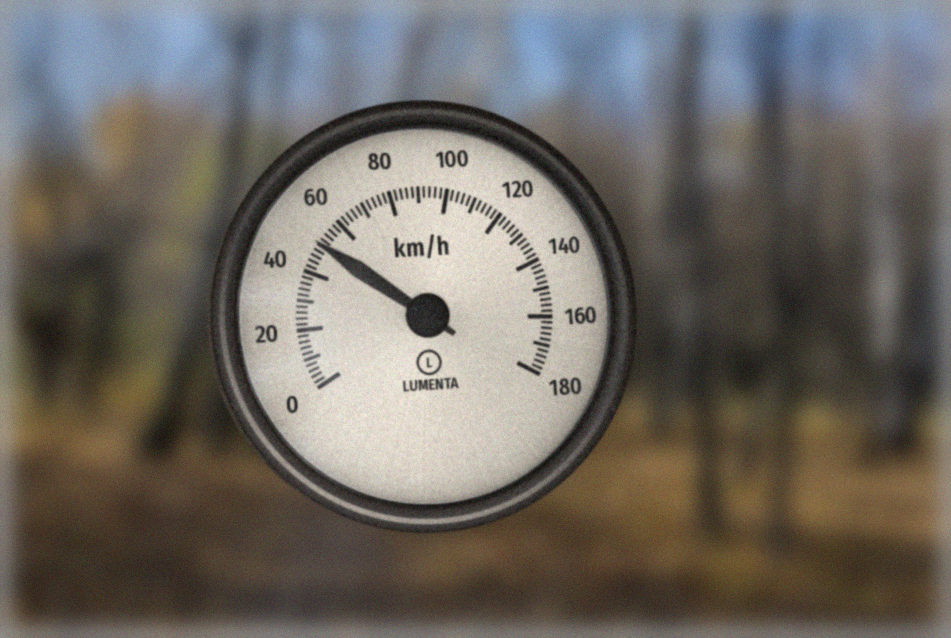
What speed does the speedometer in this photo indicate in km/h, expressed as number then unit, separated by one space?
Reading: 50 km/h
